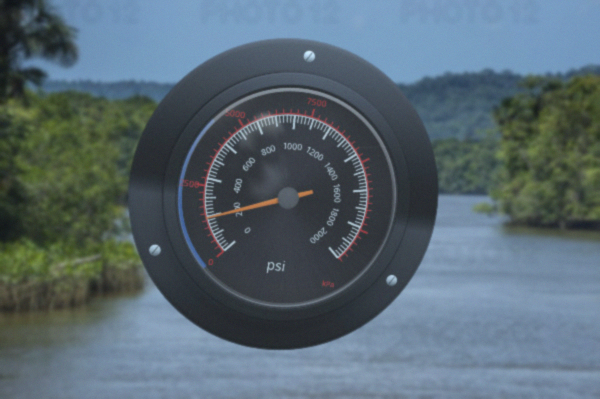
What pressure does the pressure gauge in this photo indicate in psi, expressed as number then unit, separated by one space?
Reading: 200 psi
